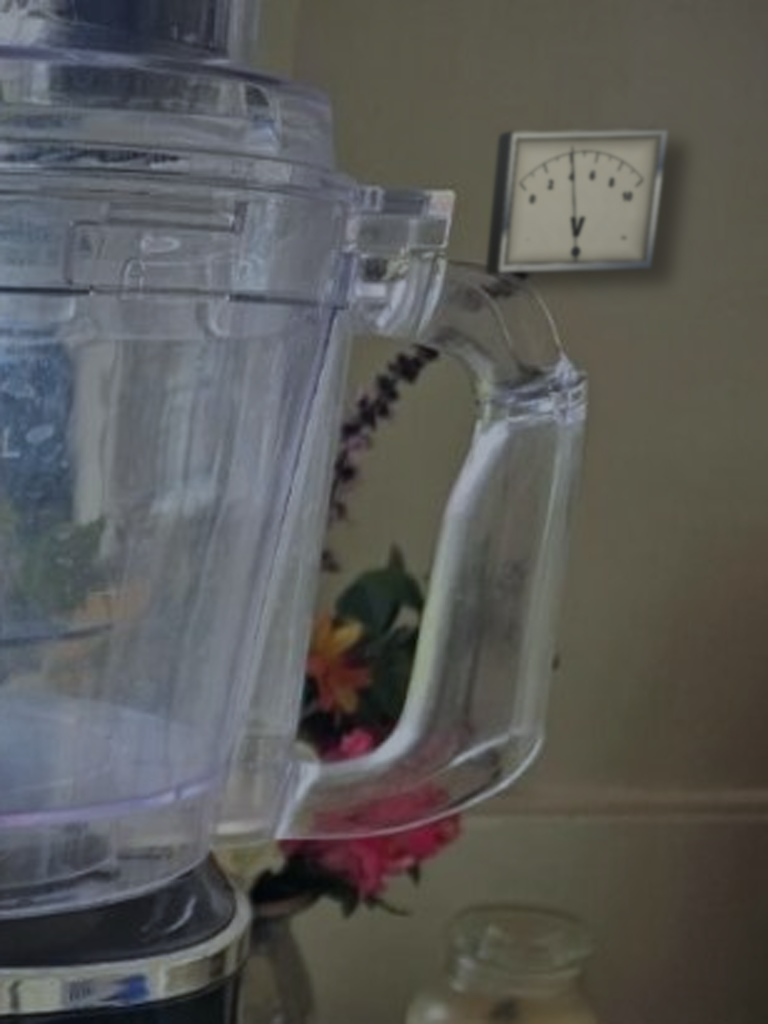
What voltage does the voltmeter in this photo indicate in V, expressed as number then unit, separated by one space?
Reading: 4 V
